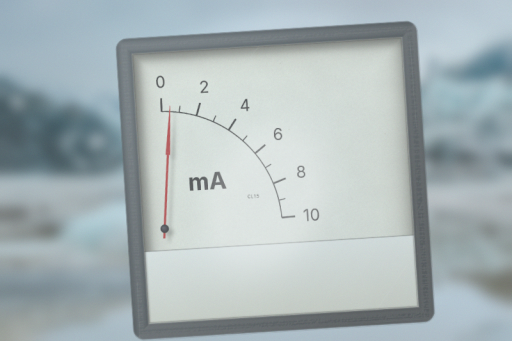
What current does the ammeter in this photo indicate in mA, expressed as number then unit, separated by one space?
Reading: 0.5 mA
